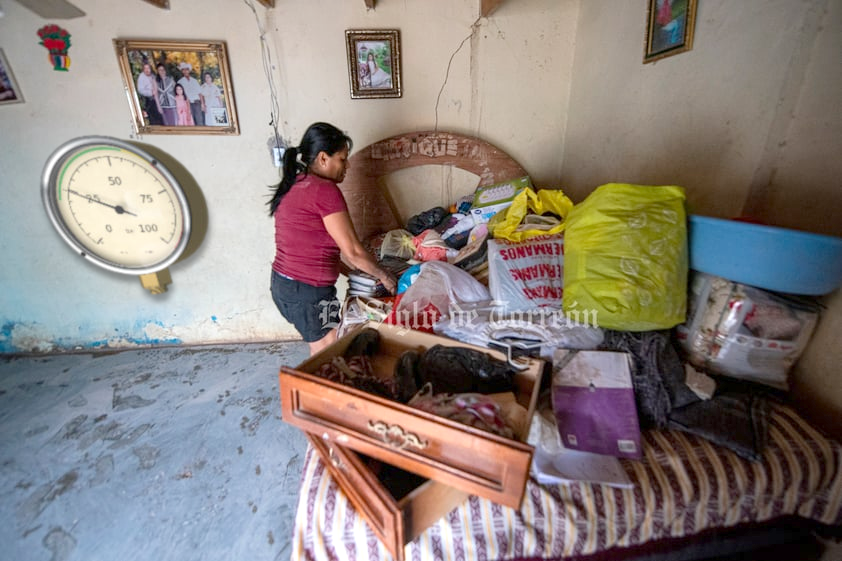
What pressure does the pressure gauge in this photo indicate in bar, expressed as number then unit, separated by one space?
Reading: 25 bar
